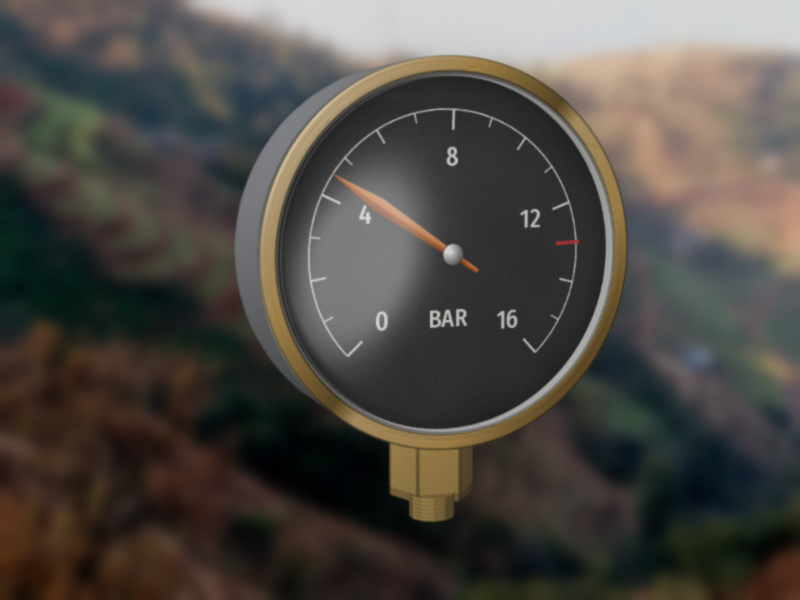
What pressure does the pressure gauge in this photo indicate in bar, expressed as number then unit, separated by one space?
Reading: 4.5 bar
